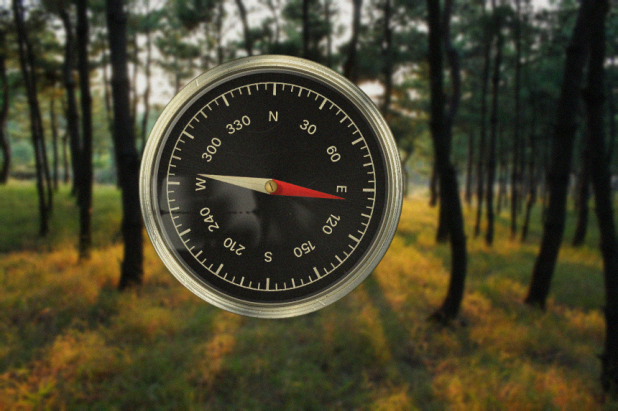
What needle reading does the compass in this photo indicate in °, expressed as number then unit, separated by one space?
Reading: 97.5 °
